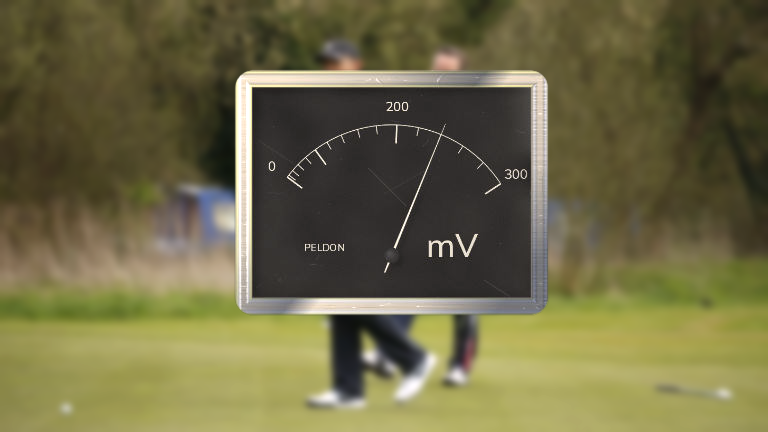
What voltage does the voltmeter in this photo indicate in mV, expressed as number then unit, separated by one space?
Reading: 240 mV
